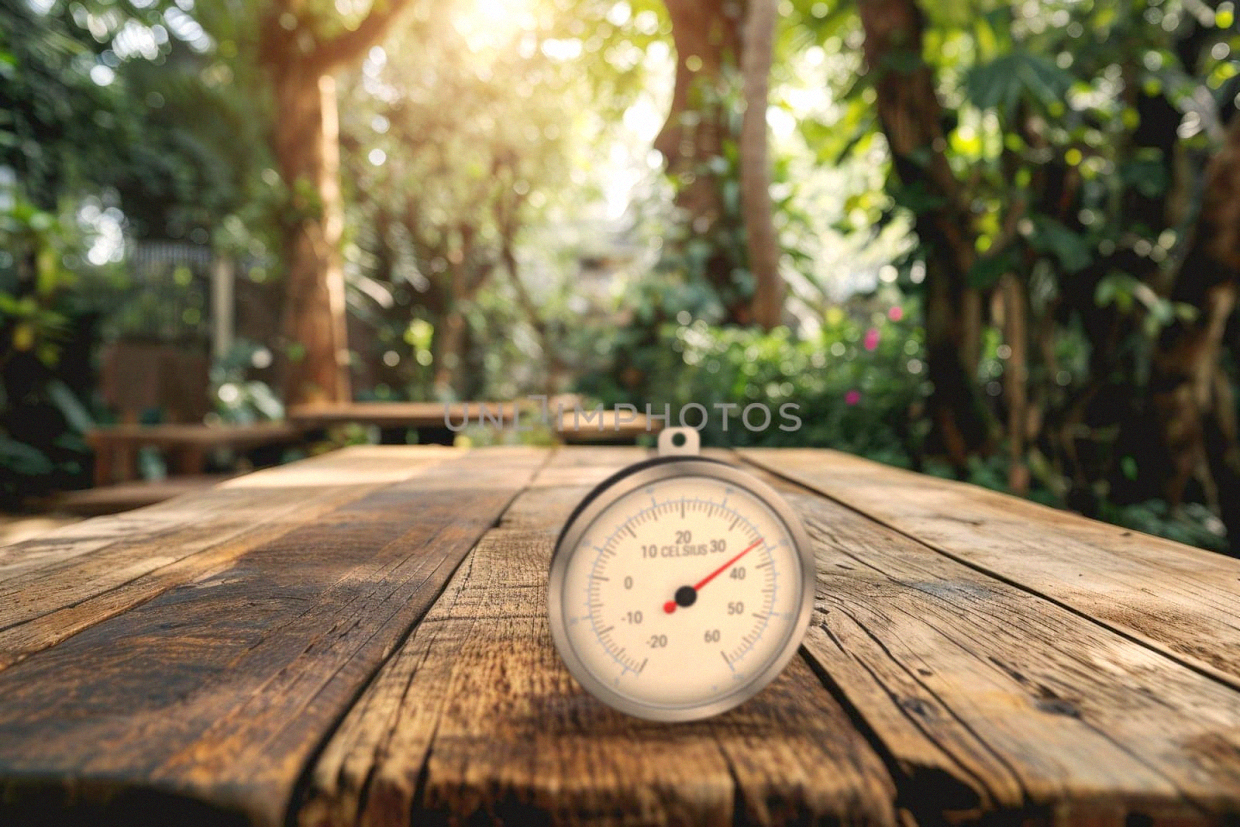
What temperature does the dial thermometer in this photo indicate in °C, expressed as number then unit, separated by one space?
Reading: 35 °C
